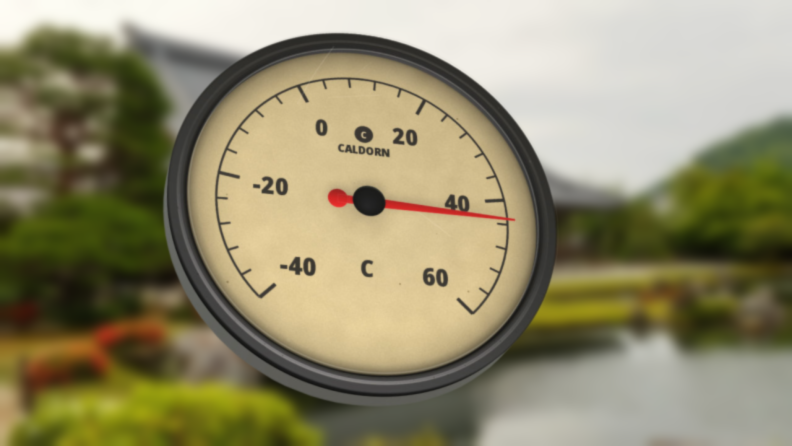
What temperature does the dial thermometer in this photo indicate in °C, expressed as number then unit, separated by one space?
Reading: 44 °C
